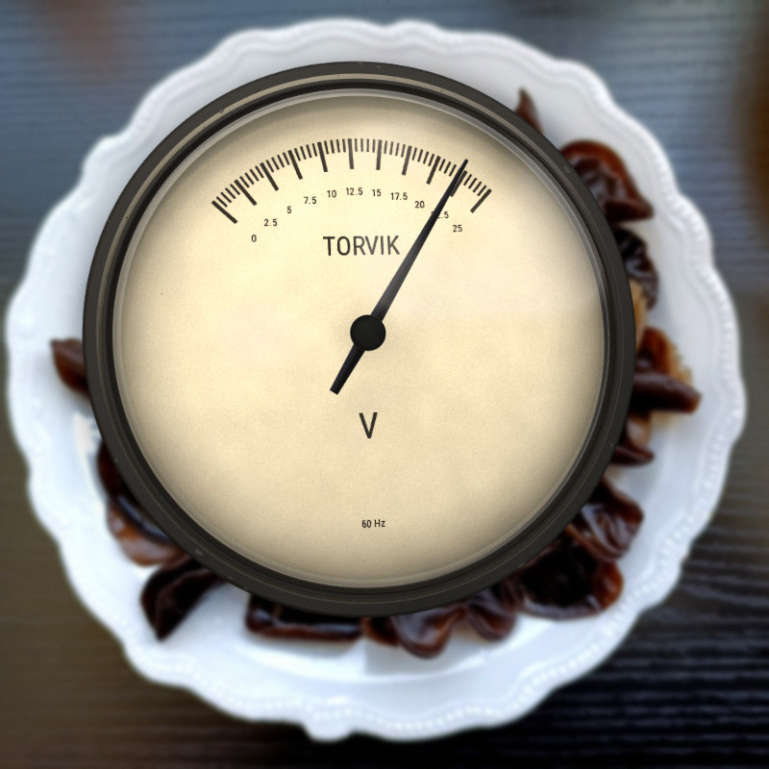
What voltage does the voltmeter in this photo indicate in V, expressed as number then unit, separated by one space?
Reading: 22 V
